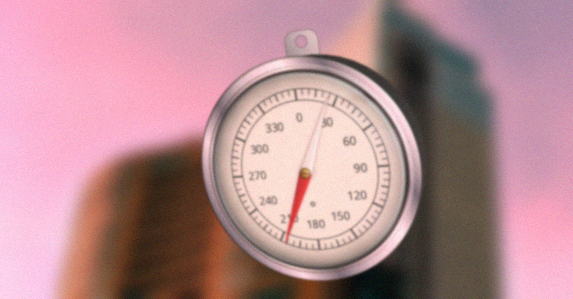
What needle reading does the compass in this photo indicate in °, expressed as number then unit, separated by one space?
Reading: 205 °
